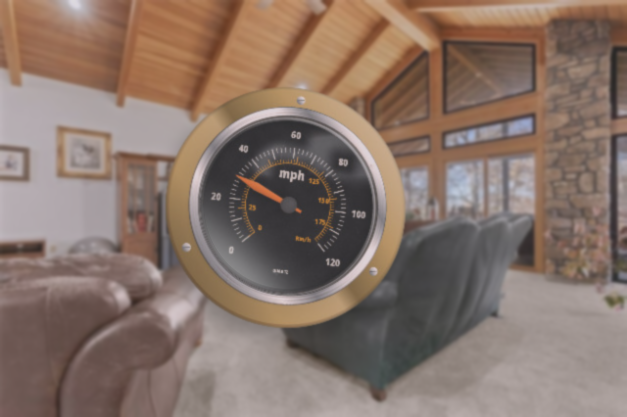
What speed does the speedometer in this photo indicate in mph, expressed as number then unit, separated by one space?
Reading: 30 mph
